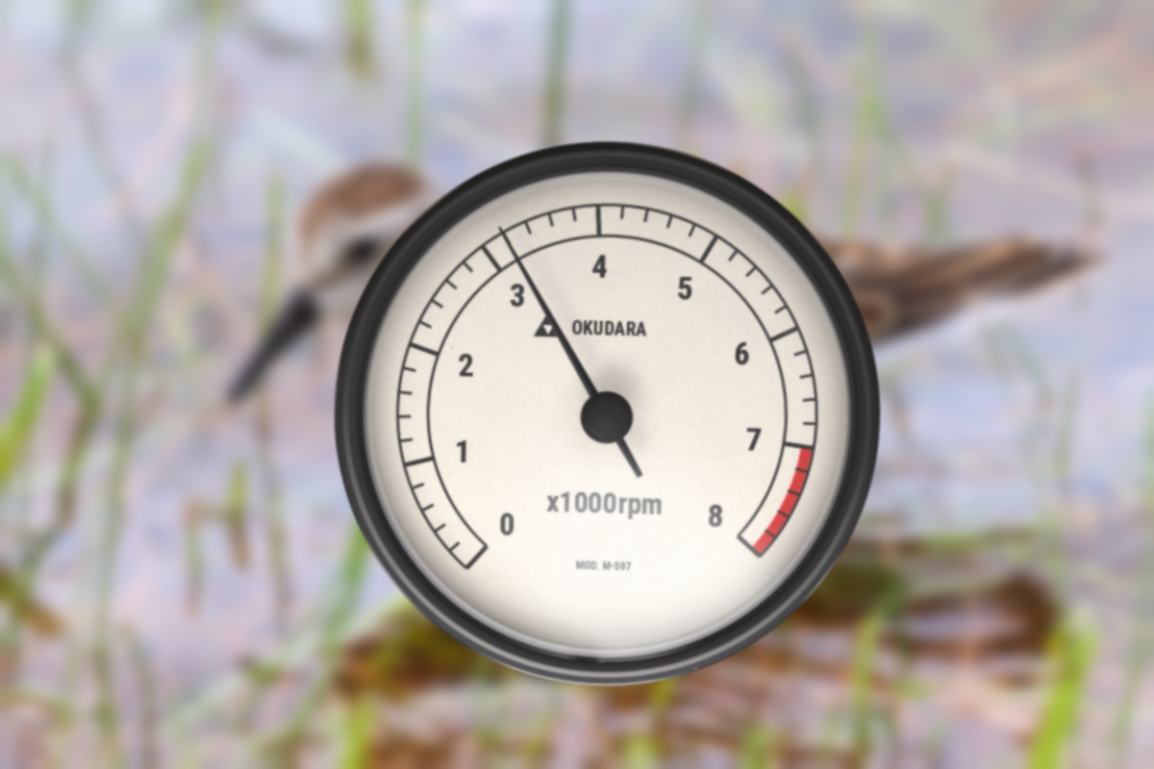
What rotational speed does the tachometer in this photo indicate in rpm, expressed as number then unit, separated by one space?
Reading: 3200 rpm
